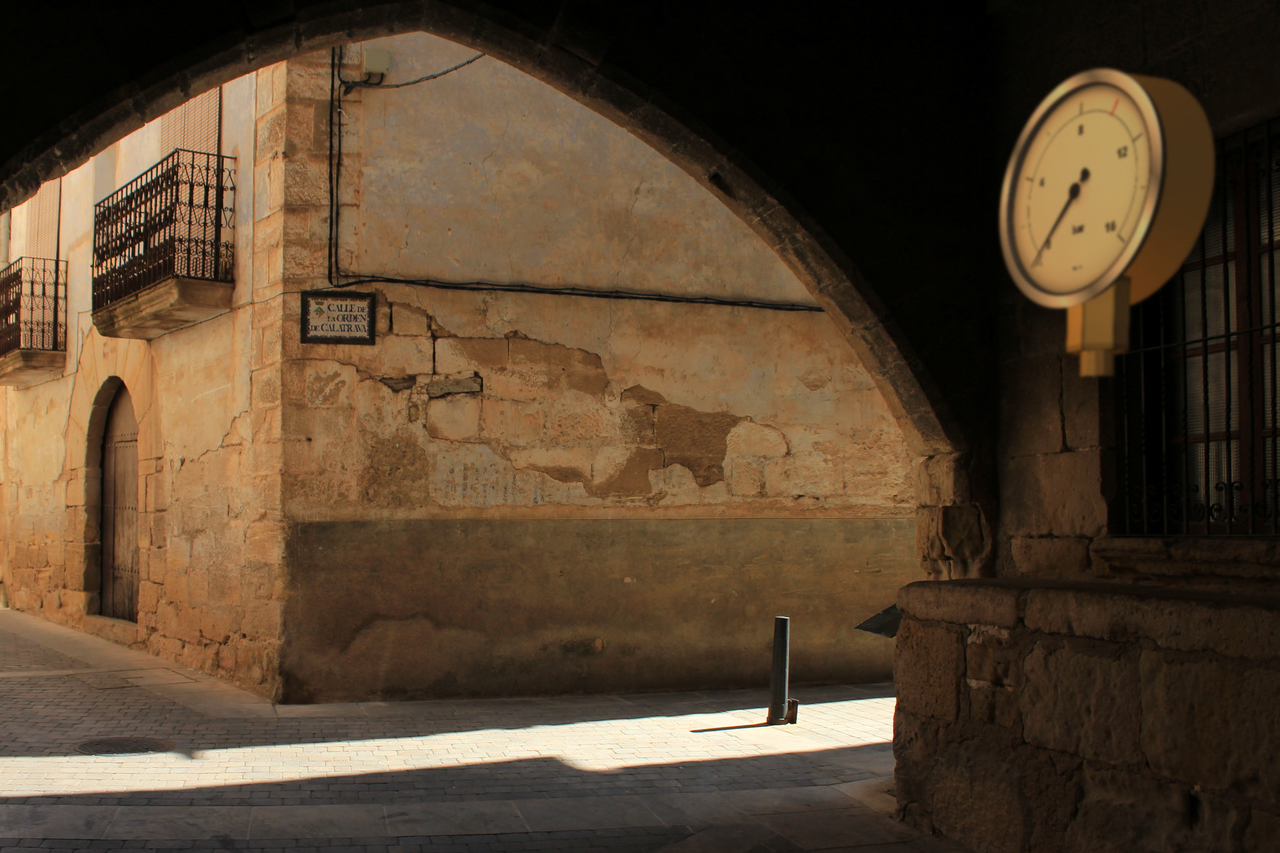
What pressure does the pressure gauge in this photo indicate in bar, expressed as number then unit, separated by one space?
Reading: 0 bar
